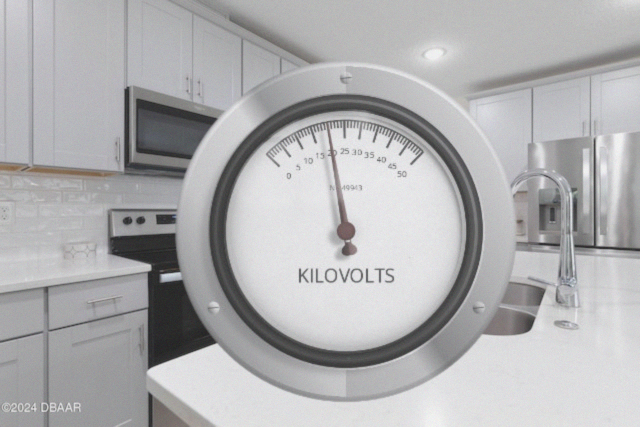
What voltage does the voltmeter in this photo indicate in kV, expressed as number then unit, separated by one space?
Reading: 20 kV
